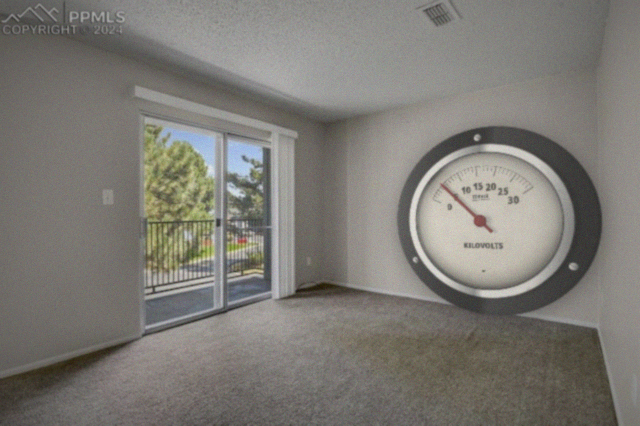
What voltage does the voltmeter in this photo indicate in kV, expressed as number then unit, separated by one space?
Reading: 5 kV
